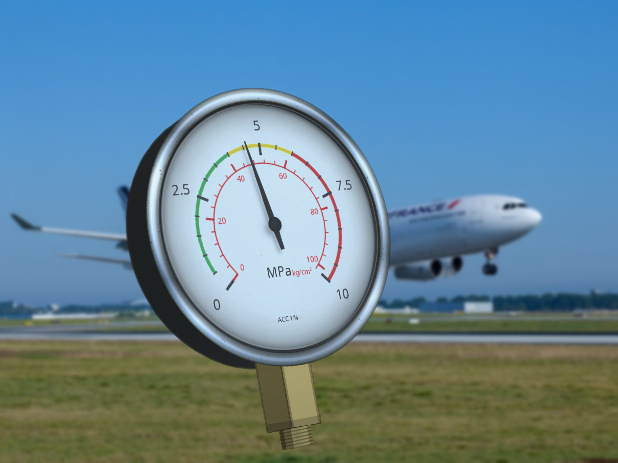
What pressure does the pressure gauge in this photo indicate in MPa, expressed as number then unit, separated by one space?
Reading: 4.5 MPa
